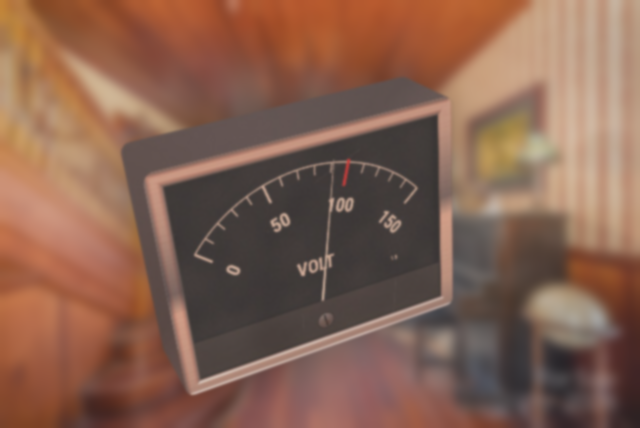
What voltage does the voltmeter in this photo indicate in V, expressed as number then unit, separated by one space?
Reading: 90 V
